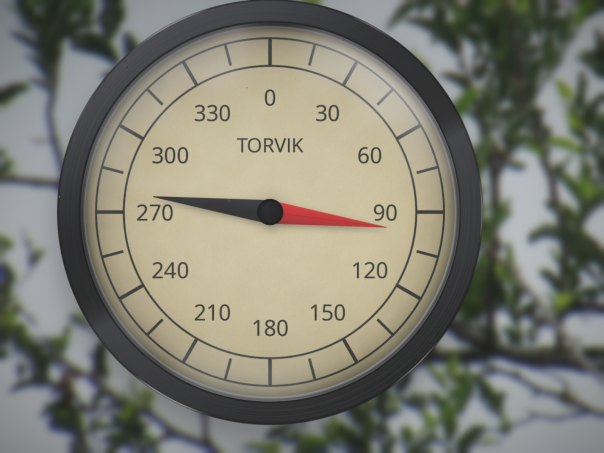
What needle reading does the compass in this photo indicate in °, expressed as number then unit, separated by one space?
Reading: 97.5 °
